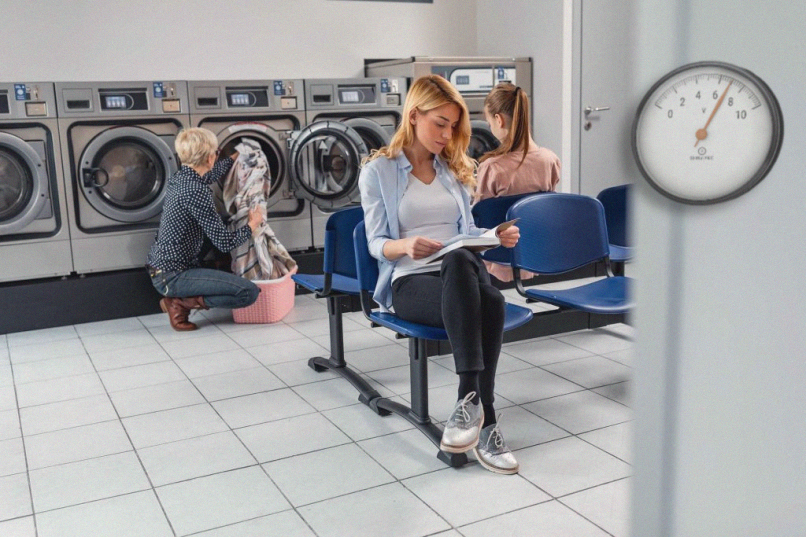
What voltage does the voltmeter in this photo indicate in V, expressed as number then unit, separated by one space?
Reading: 7 V
